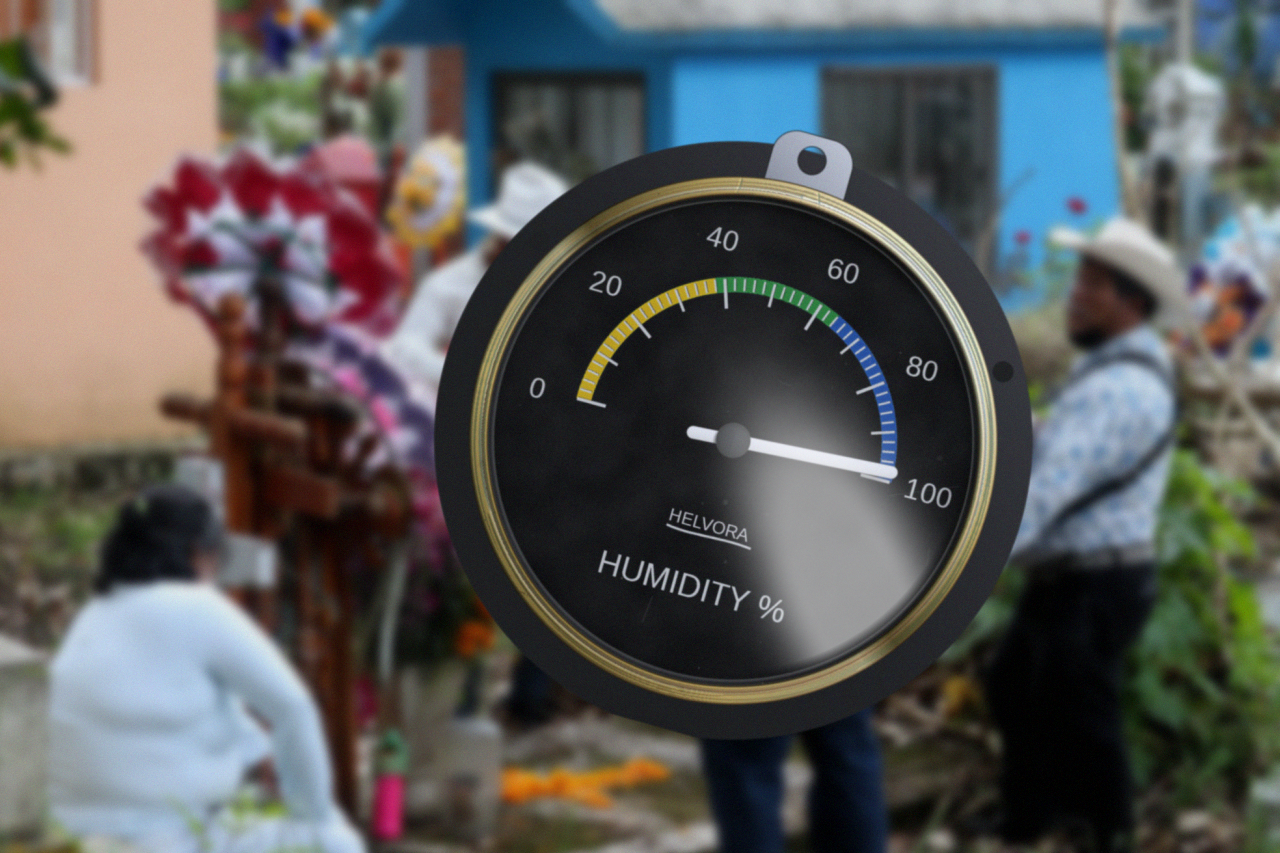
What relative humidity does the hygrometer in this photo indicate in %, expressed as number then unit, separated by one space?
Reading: 98 %
